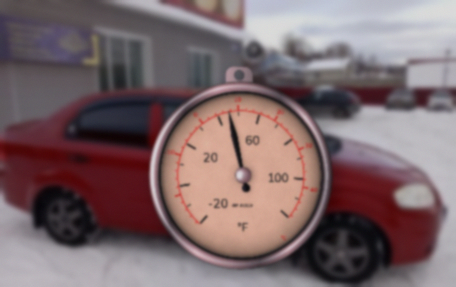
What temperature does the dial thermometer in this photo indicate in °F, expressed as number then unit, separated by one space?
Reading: 45 °F
